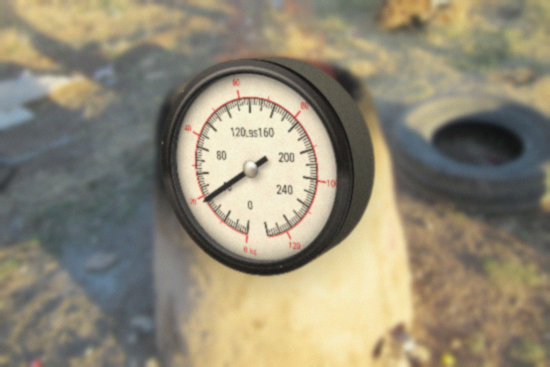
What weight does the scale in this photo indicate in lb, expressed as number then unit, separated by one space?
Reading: 40 lb
